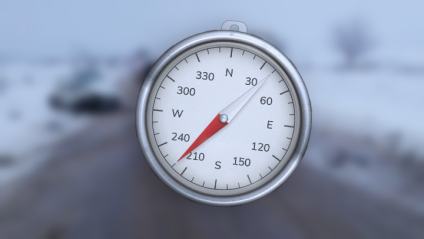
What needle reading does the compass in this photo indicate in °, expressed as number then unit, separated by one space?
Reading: 220 °
